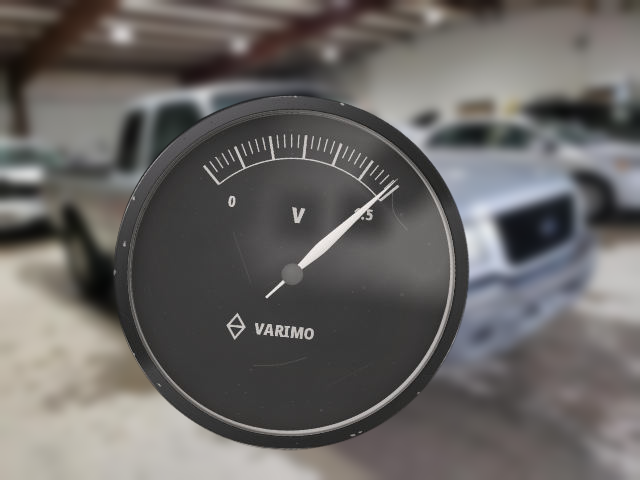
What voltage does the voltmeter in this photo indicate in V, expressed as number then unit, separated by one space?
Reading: 1.45 V
